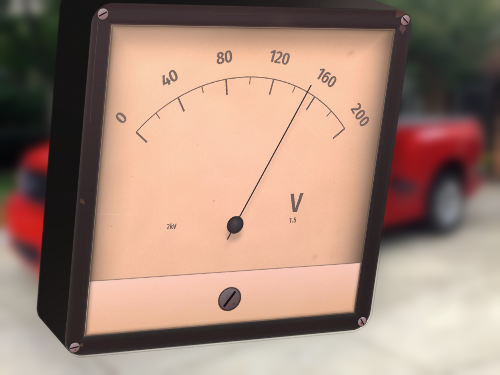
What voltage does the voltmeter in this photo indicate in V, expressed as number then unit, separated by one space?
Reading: 150 V
